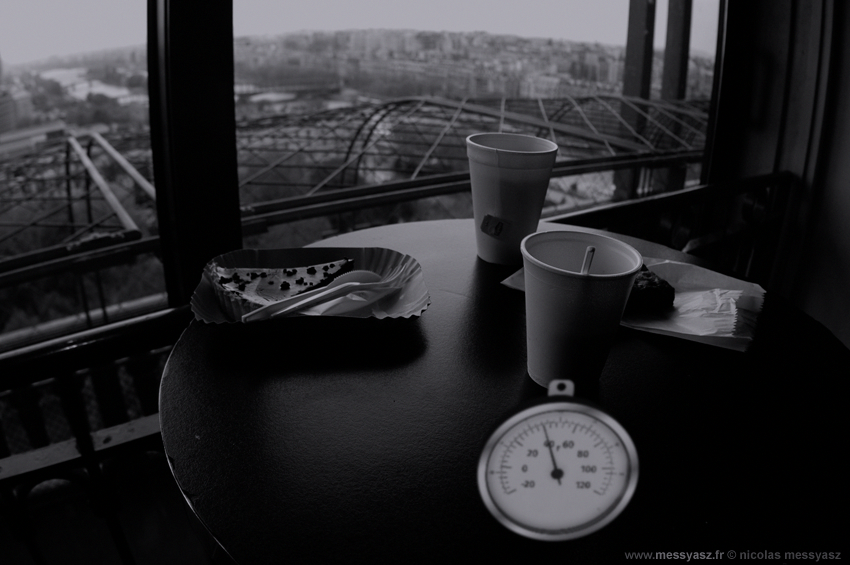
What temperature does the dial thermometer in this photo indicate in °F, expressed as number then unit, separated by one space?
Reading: 40 °F
